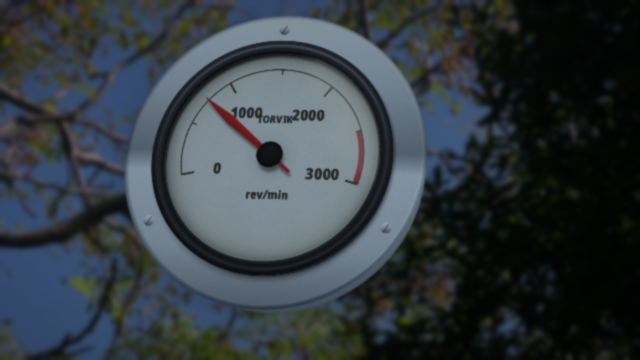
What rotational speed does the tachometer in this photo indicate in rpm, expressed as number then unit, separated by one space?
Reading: 750 rpm
